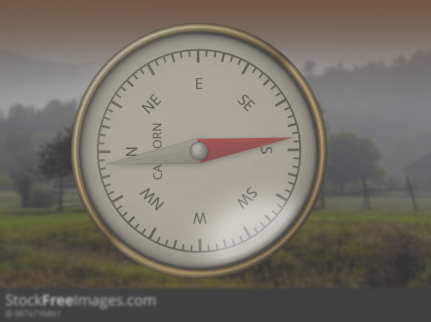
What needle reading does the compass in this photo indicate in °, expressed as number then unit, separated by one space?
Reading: 172.5 °
